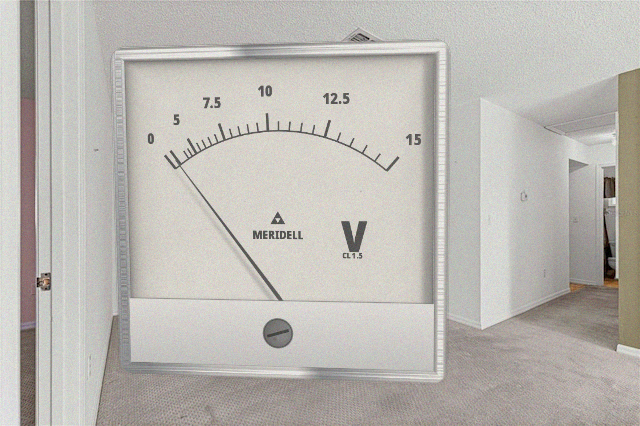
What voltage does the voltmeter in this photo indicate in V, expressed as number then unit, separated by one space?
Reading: 2.5 V
